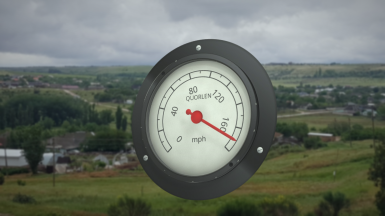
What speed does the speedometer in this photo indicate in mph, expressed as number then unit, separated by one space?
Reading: 170 mph
